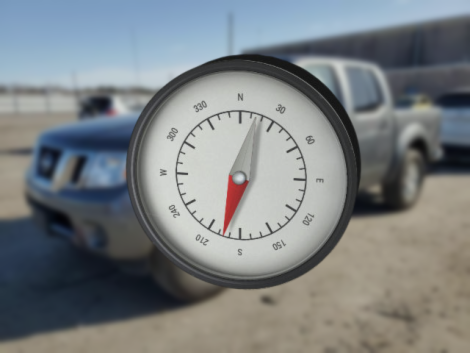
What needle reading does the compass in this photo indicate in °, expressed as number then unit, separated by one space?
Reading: 195 °
